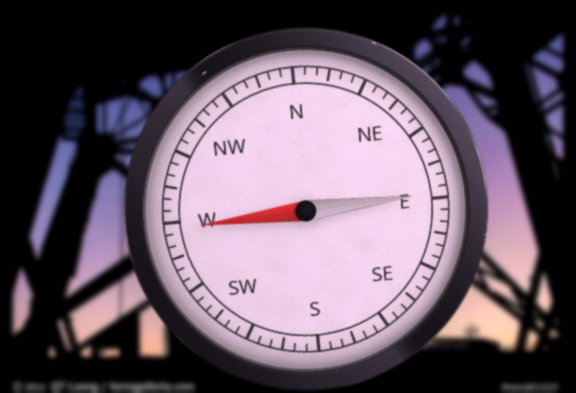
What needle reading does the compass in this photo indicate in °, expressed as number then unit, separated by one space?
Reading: 267.5 °
